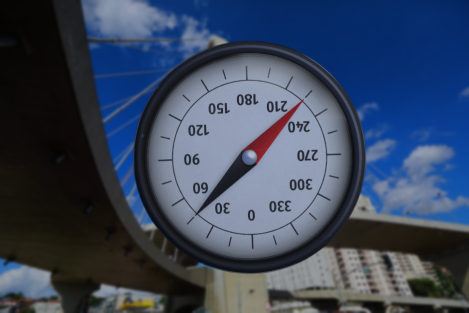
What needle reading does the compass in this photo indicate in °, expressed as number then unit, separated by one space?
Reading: 225 °
